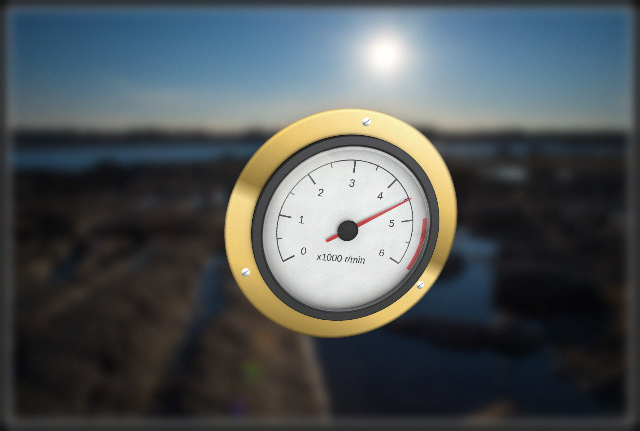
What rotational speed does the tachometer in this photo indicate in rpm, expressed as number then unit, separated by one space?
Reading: 4500 rpm
